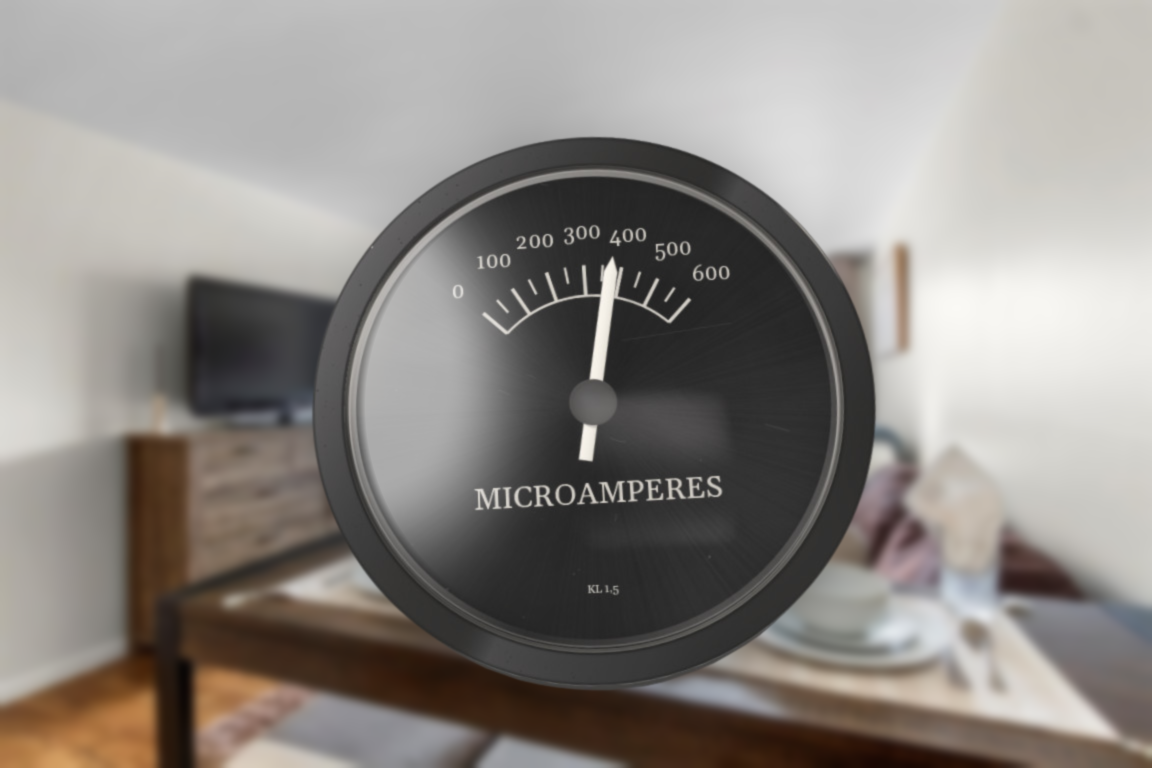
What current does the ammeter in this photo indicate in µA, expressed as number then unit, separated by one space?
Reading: 375 µA
